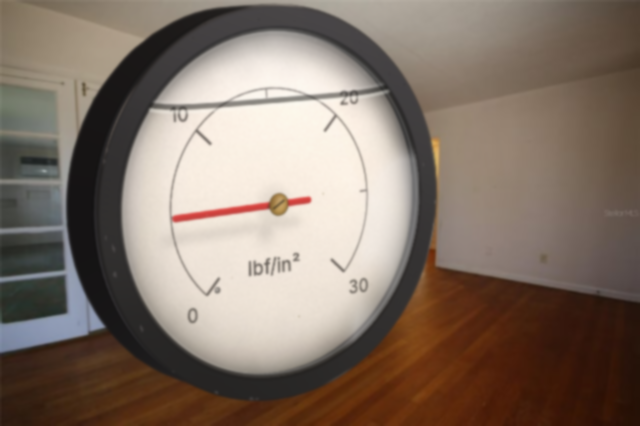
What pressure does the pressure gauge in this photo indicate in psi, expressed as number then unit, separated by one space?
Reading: 5 psi
